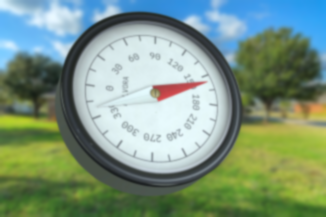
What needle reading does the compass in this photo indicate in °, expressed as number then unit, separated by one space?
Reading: 157.5 °
